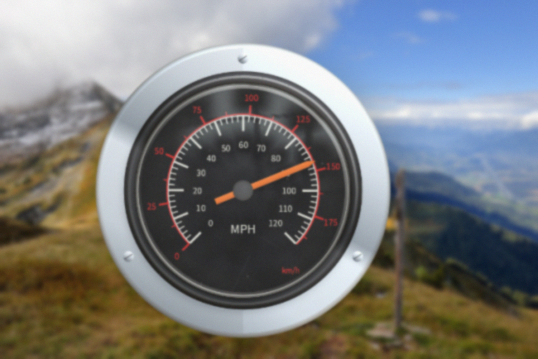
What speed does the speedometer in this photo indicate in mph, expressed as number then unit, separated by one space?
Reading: 90 mph
